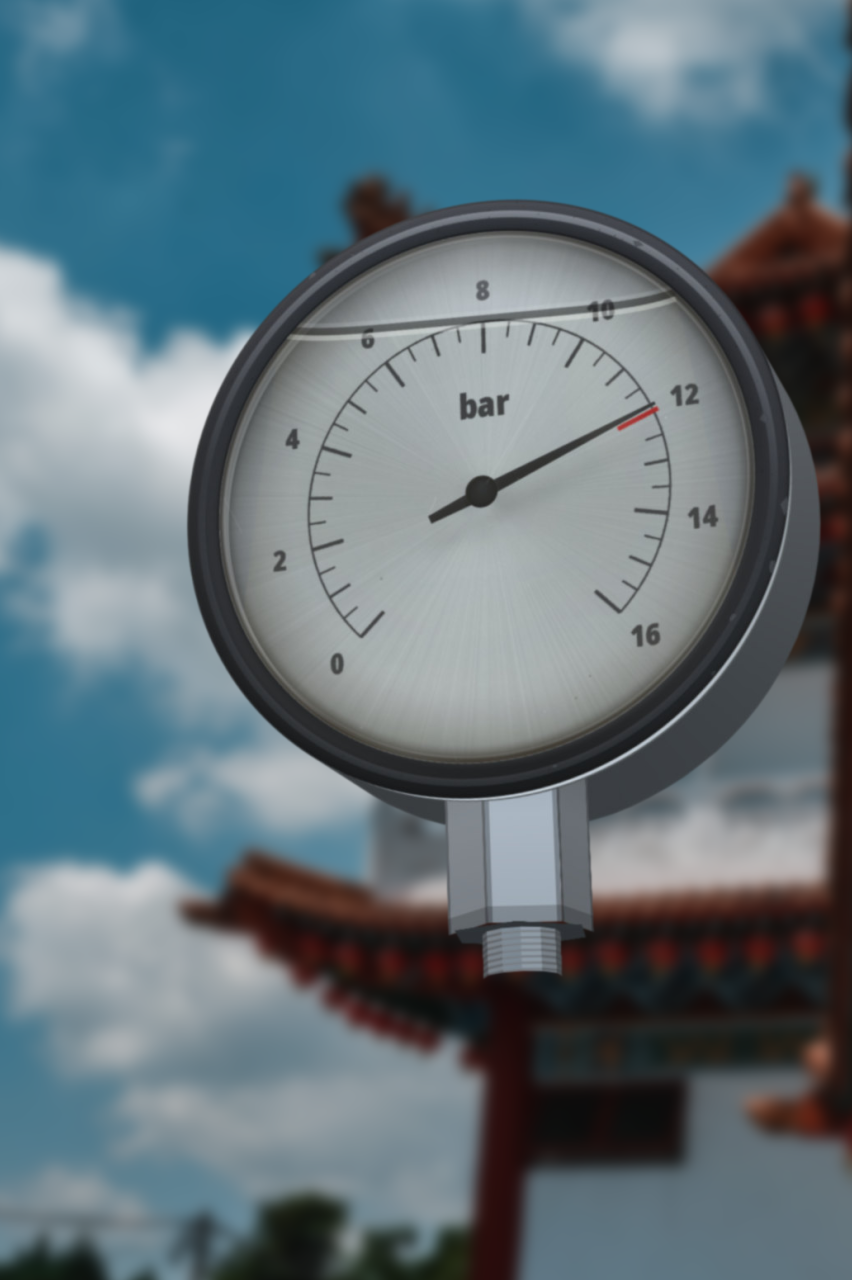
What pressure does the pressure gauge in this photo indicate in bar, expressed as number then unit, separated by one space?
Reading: 12 bar
